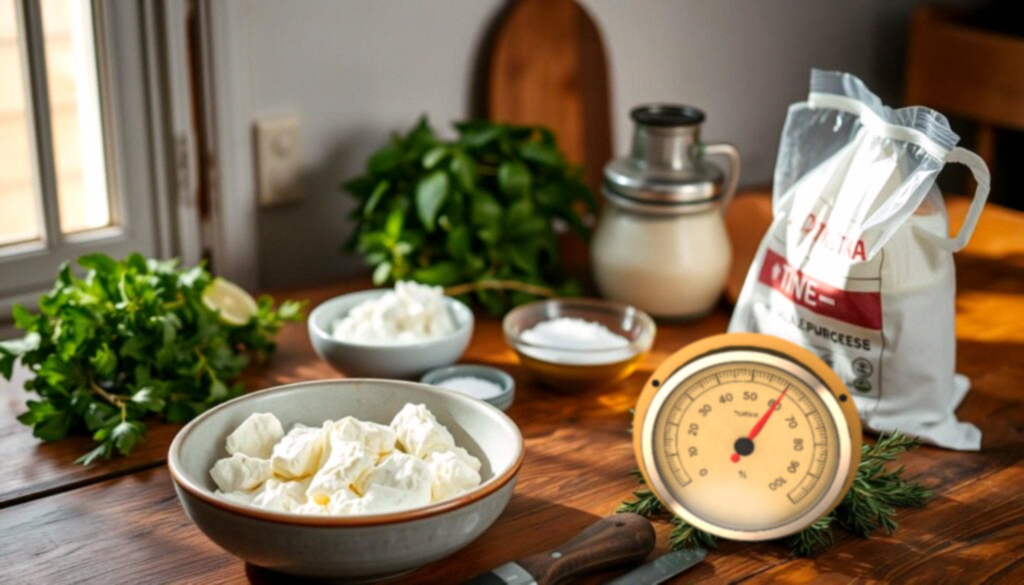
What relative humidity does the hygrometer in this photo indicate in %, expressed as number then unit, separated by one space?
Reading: 60 %
